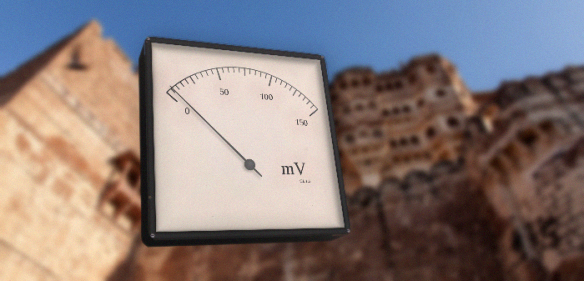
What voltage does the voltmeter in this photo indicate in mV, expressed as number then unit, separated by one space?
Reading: 5 mV
